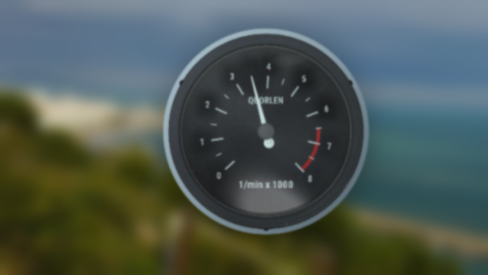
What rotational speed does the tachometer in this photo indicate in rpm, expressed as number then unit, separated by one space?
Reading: 3500 rpm
